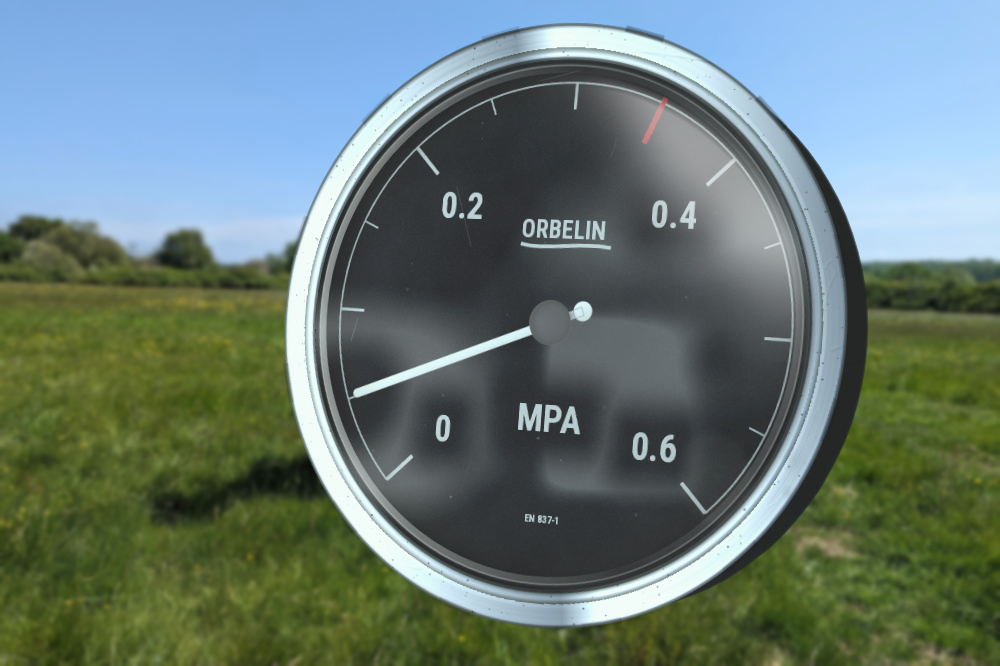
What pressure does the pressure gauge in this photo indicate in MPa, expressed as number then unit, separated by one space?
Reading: 0.05 MPa
